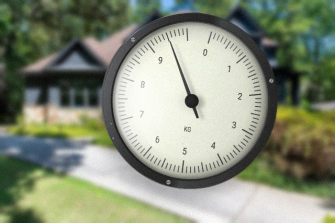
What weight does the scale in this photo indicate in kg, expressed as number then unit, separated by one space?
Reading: 9.5 kg
